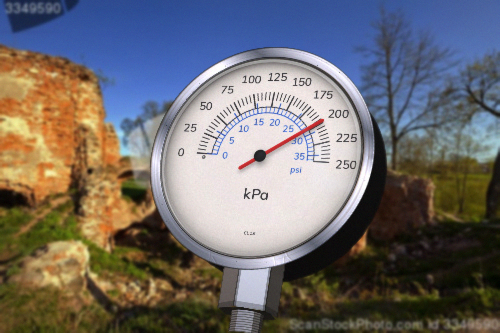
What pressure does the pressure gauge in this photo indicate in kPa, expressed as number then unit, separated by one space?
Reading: 200 kPa
